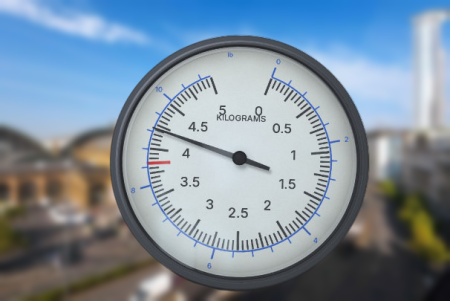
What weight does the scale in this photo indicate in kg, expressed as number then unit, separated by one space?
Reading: 4.2 kg
